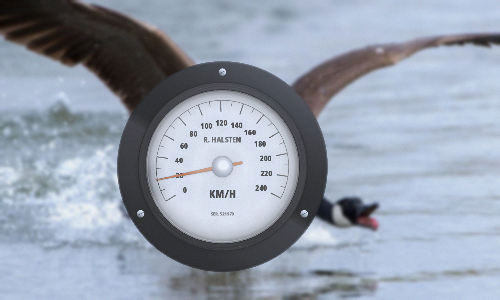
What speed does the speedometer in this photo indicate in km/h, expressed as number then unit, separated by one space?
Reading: 20 km/h
